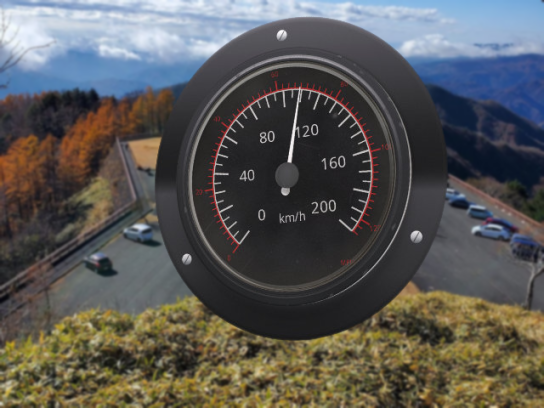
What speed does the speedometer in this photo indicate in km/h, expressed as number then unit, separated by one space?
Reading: 110 km/h
